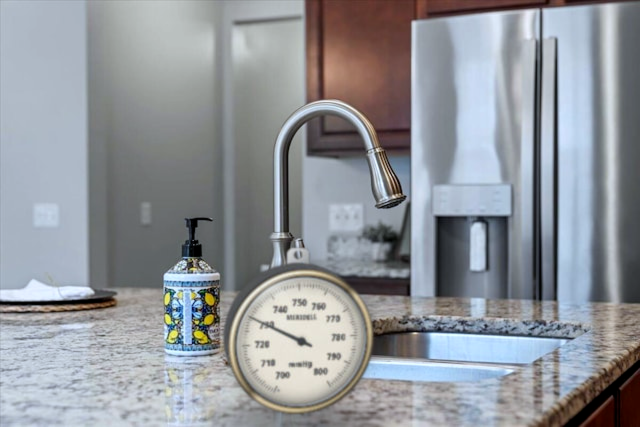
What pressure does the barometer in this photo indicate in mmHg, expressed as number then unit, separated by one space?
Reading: 730 mmHg
